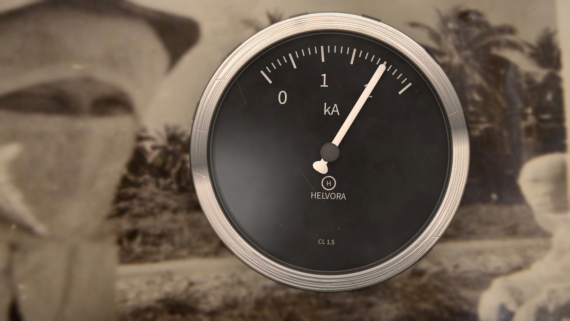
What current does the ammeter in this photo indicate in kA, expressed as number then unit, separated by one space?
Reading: 2 kA
